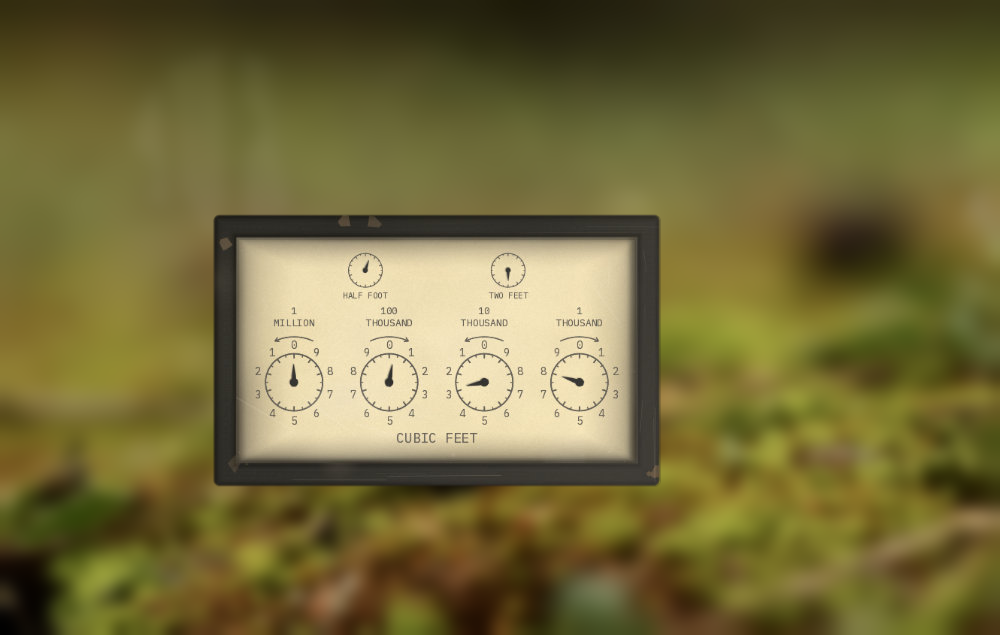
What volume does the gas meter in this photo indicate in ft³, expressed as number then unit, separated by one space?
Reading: 2800 ft³
